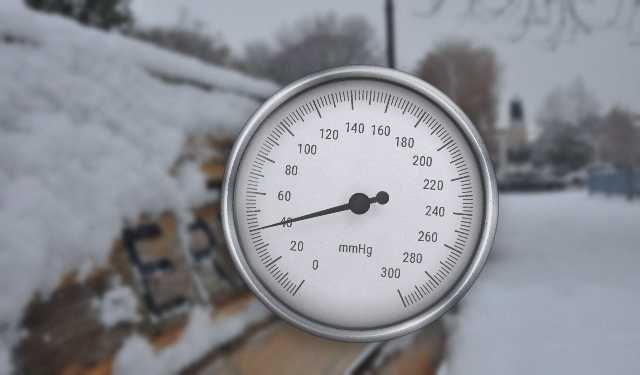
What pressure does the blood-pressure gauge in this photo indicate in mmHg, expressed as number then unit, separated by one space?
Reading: 40 mmHg
